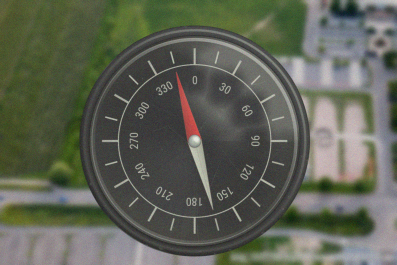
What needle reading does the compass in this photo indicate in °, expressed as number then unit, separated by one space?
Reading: 345 °
